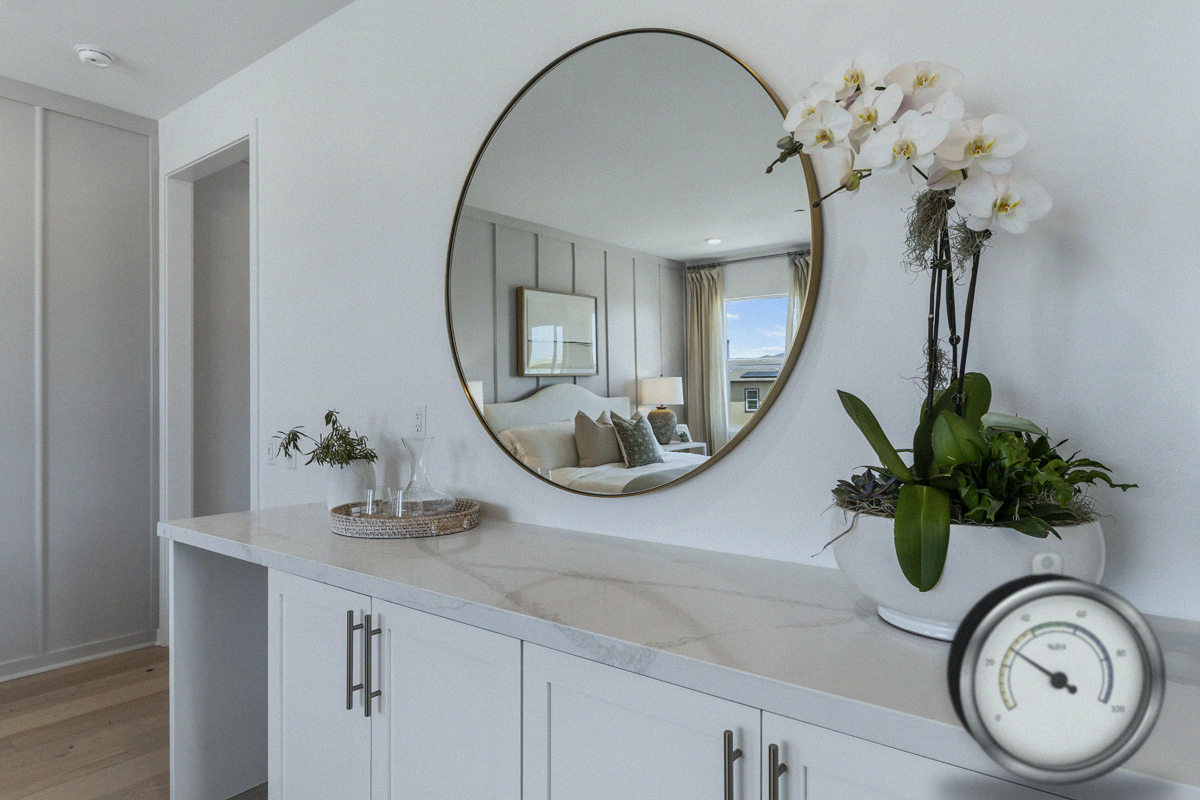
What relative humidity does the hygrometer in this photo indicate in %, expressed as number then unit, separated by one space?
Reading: 28 %
